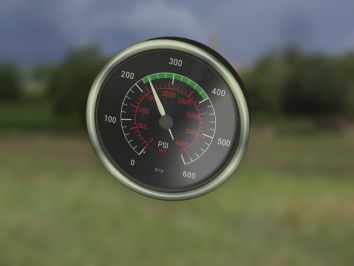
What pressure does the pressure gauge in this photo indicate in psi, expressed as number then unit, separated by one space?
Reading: 240 psi
